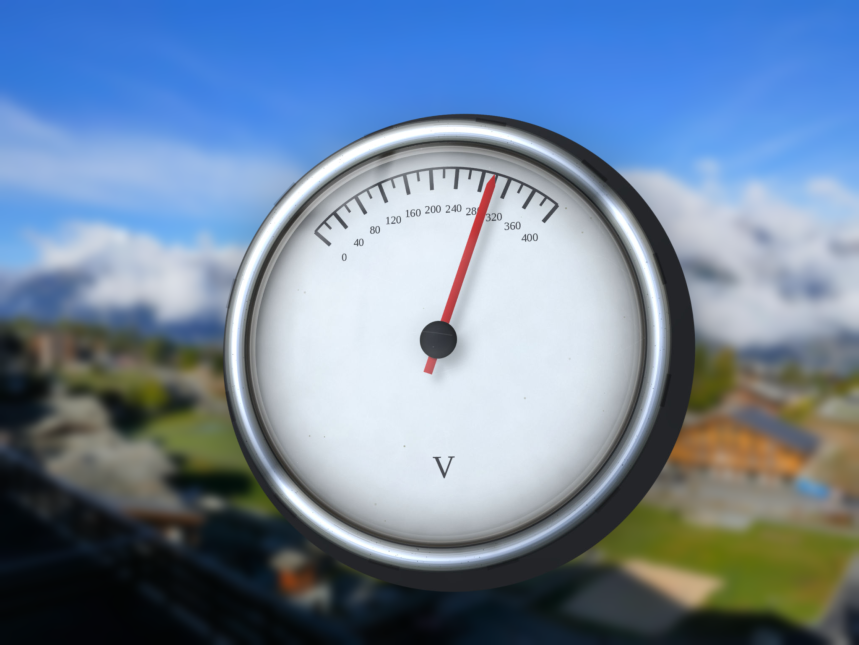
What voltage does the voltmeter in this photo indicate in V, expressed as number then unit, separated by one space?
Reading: 300 V
